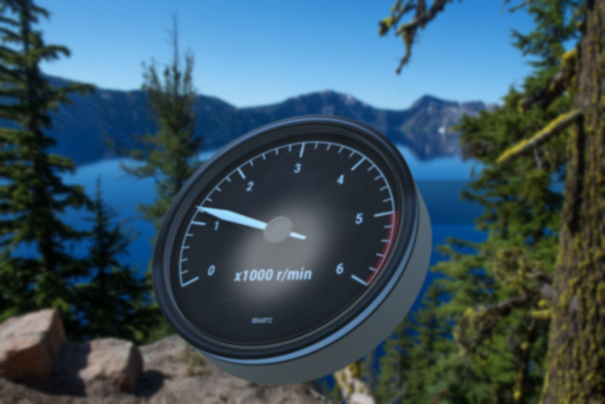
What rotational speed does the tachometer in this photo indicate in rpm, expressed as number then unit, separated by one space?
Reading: 1200 rpm
